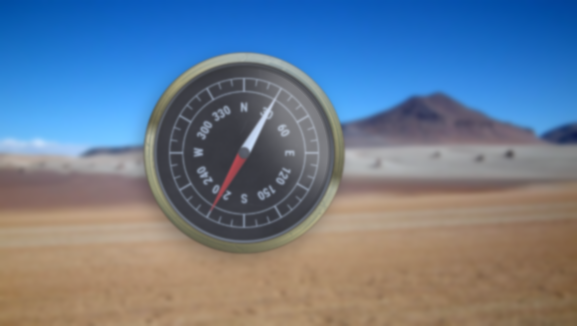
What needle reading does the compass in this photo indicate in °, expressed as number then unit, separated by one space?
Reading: 210 °
